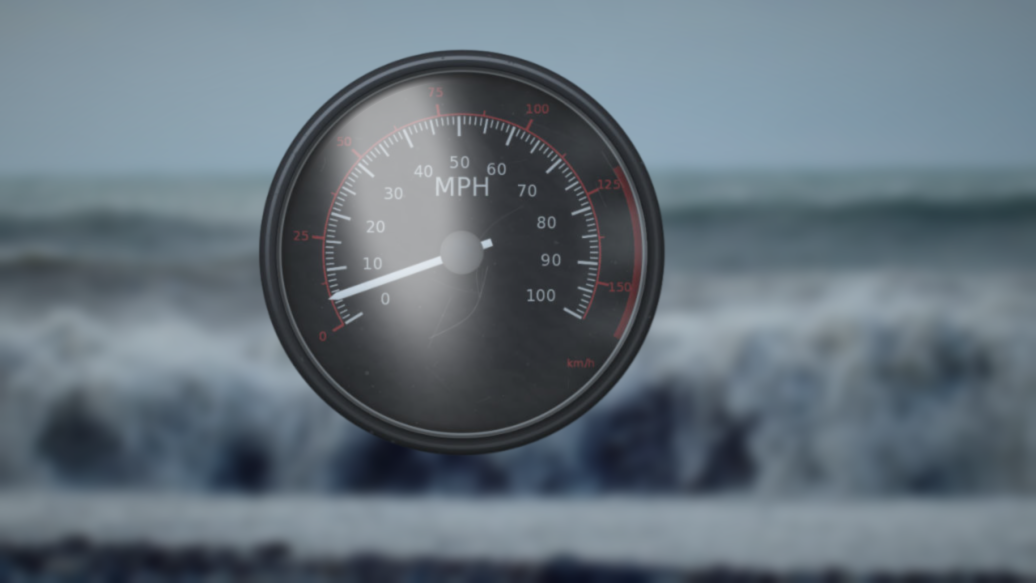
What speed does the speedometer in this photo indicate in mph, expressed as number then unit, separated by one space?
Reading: 5 mph
